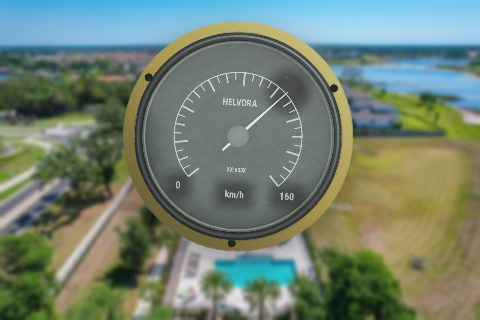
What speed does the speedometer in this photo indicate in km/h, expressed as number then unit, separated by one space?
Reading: 105 km/h
